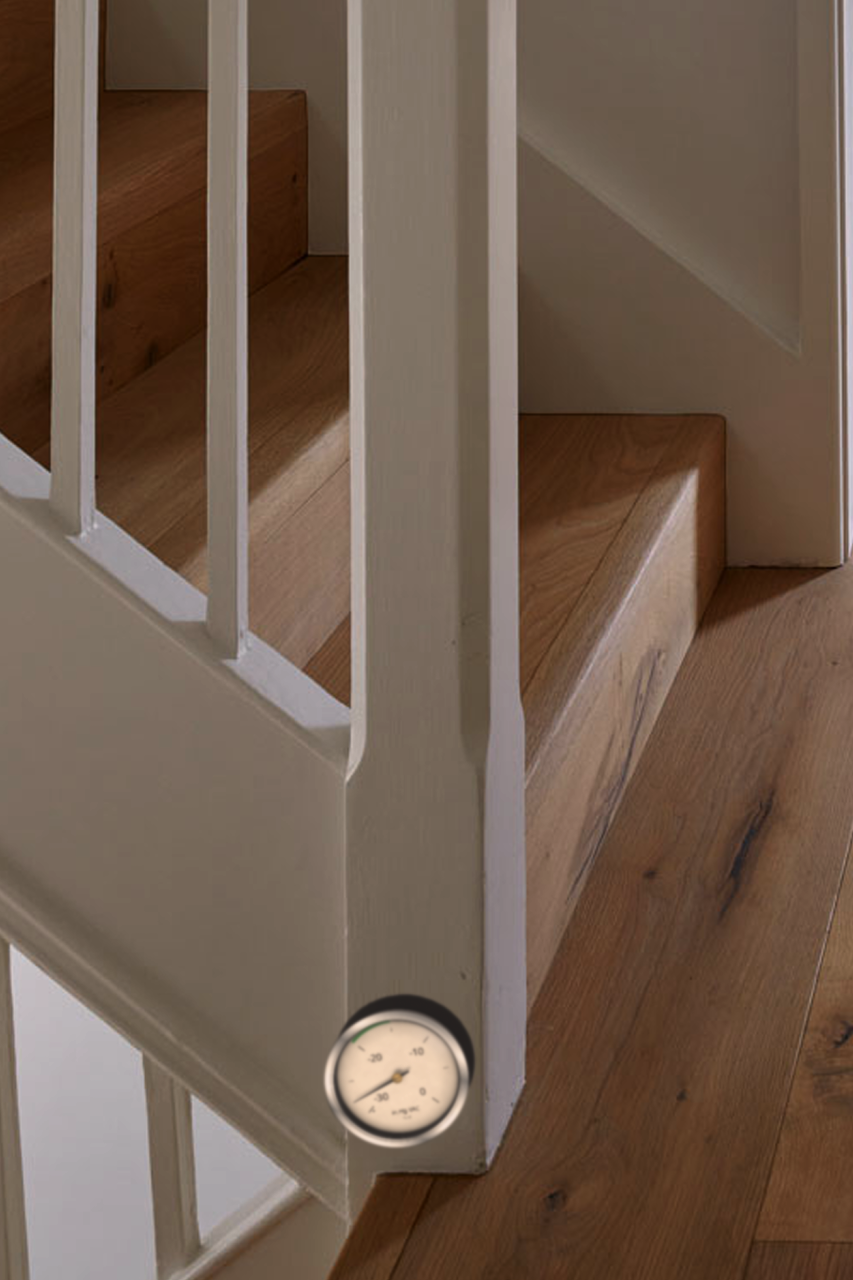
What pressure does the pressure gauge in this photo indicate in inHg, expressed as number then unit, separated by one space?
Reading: -27.5 inHg
